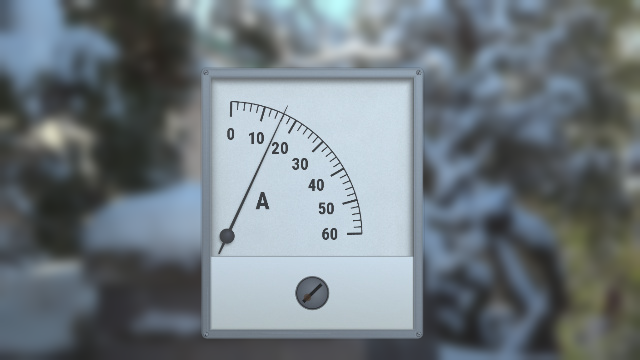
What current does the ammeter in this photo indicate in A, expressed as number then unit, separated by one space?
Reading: 16 A
